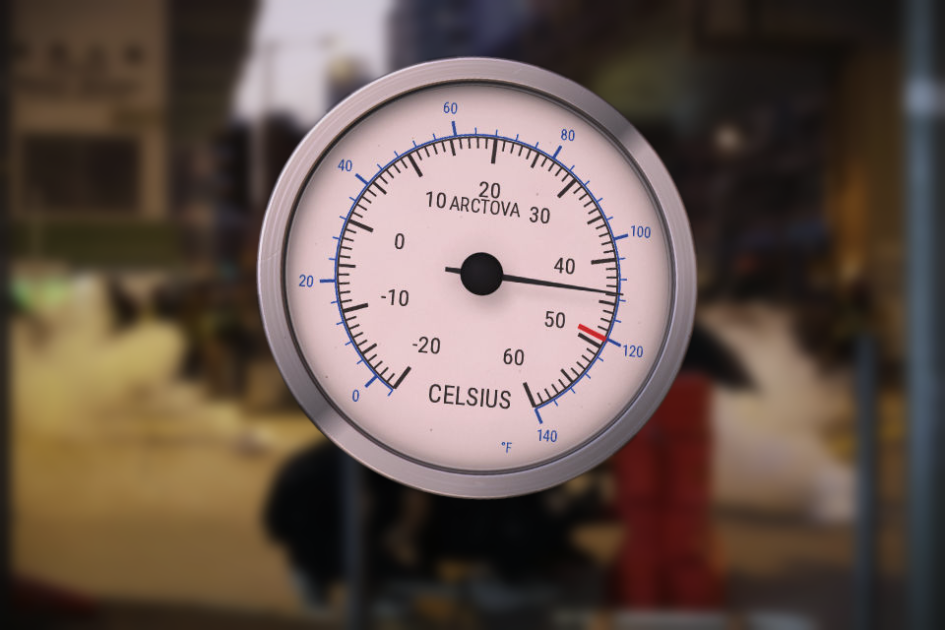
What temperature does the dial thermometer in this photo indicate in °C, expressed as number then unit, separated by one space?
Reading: 44 °C
